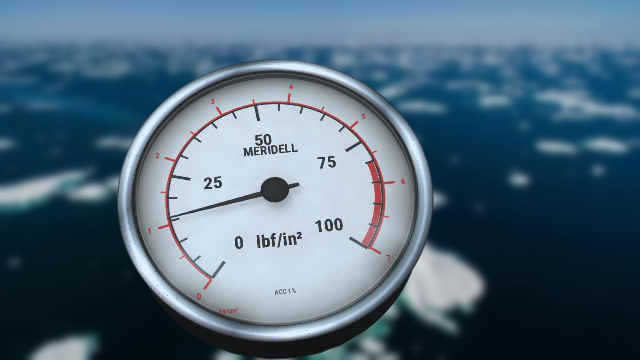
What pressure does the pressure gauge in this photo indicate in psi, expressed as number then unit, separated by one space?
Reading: 15 psi
